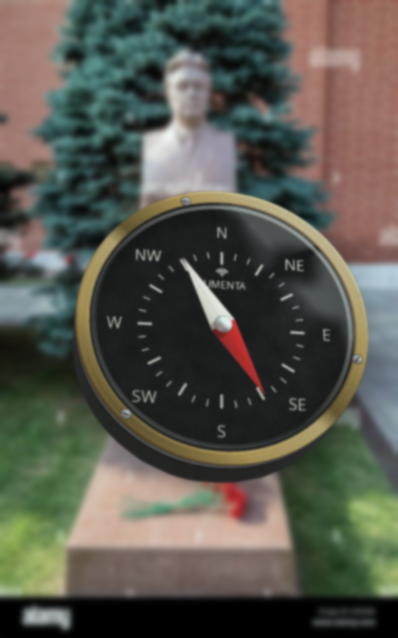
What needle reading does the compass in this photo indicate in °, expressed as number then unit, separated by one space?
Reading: 150 °
